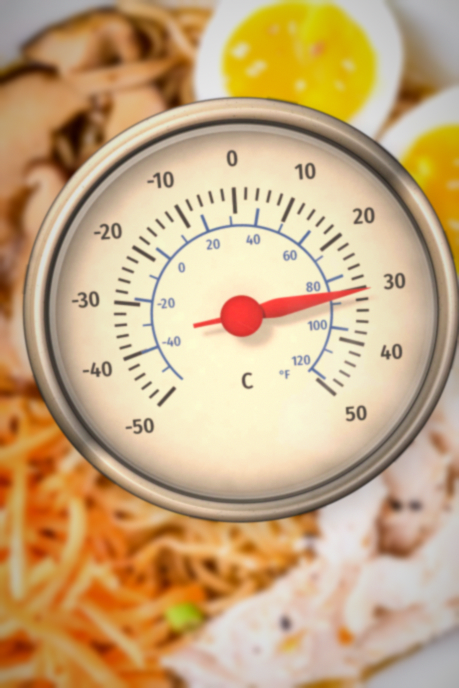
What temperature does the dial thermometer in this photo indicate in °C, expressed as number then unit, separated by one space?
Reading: 30 °C
